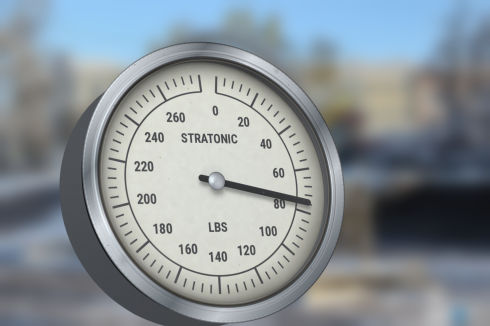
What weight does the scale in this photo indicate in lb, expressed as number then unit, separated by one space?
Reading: 76 lb
